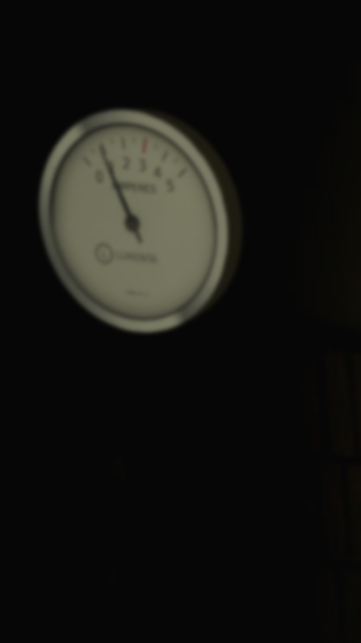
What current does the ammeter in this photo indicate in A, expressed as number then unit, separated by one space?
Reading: 1 A
